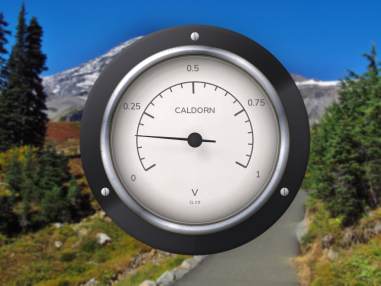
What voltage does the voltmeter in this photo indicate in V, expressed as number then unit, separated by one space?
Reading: 0.15 V
